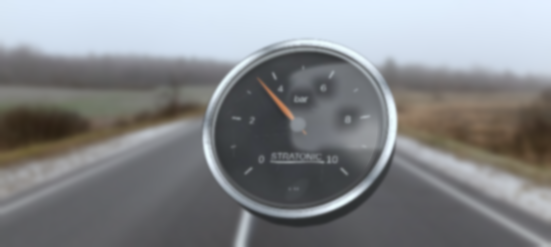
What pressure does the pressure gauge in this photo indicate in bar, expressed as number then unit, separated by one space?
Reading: 3.5 bar
